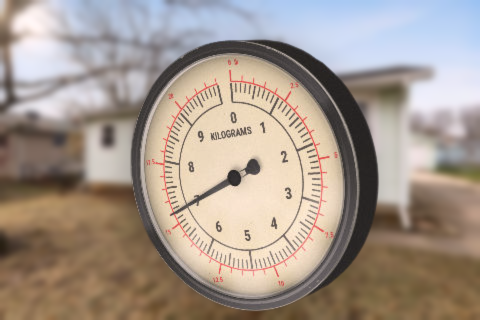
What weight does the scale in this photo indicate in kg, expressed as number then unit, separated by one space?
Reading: 7 kg
